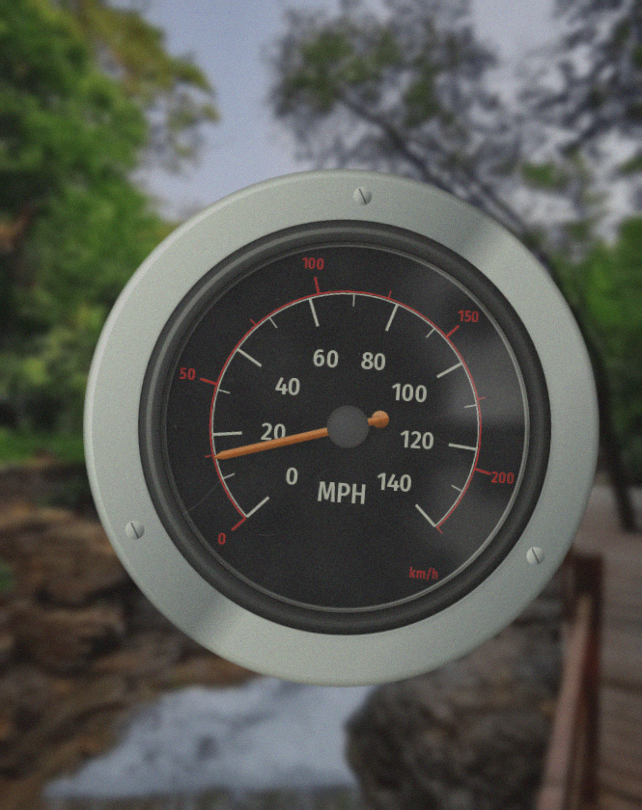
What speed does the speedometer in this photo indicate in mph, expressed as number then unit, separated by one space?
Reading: 15 mph
